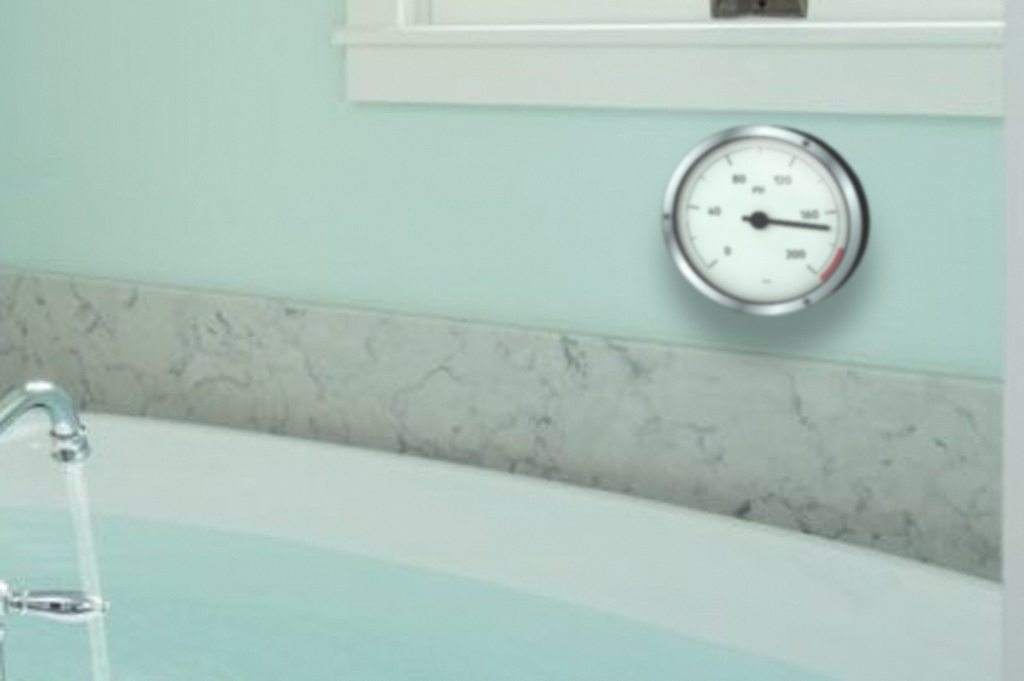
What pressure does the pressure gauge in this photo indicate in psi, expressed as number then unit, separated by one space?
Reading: 170 psi
